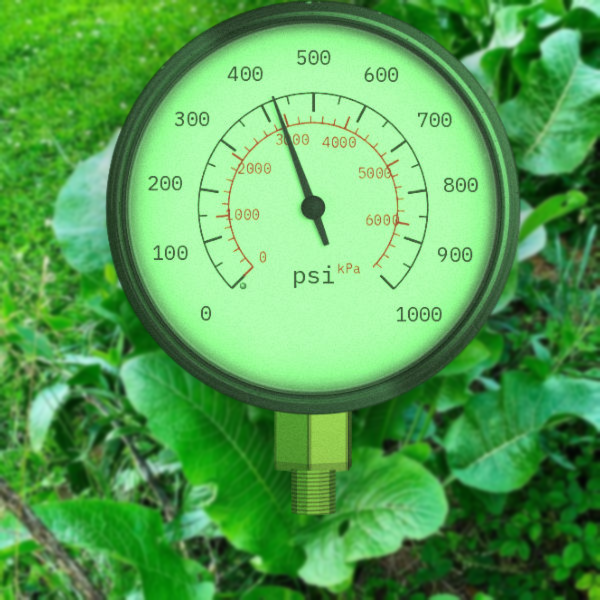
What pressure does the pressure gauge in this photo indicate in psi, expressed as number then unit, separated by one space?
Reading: 425 psi
